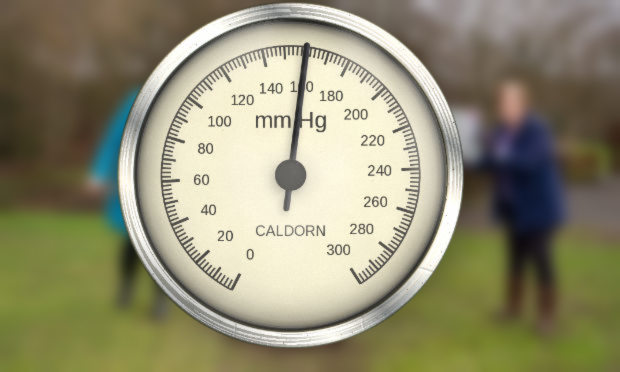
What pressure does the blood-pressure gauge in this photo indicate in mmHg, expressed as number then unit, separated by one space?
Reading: 160 mmHg
